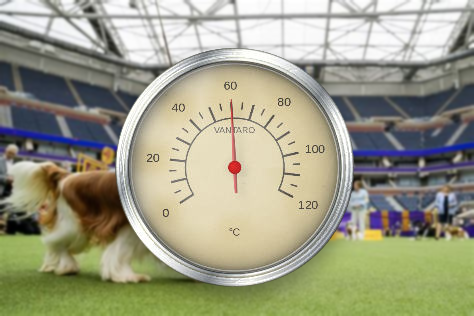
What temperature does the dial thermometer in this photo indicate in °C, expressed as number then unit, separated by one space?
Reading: 60 °C
